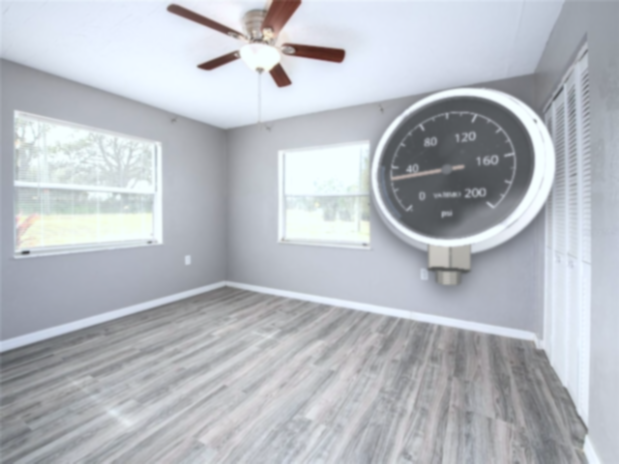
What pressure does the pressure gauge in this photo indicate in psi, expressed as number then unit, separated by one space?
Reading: 30 psi
